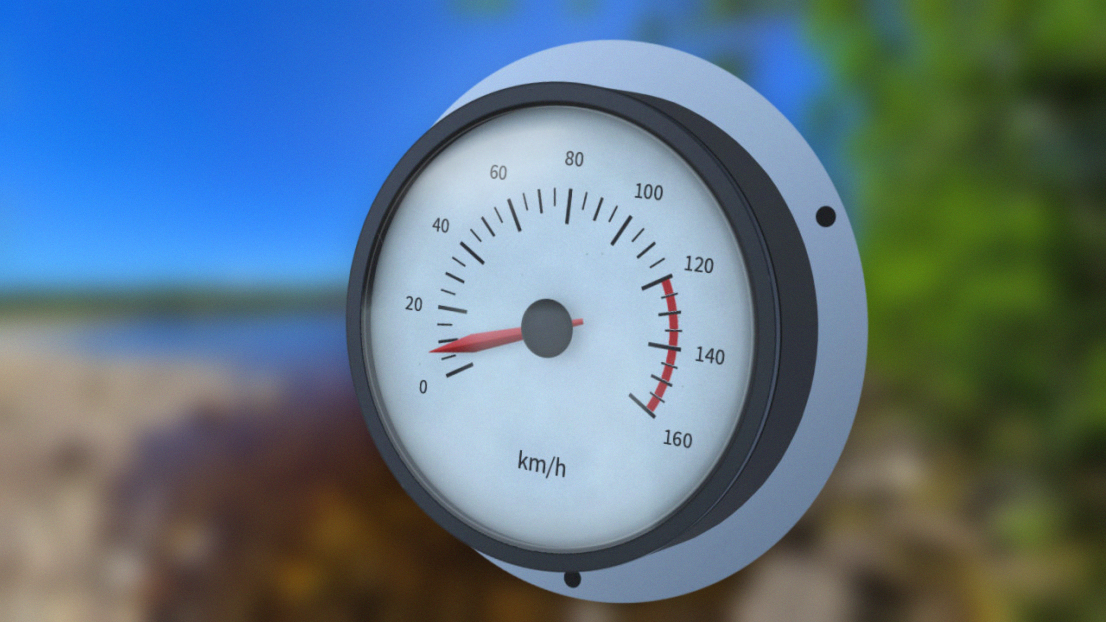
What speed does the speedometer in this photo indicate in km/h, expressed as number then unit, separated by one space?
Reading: 7.5 km/h
